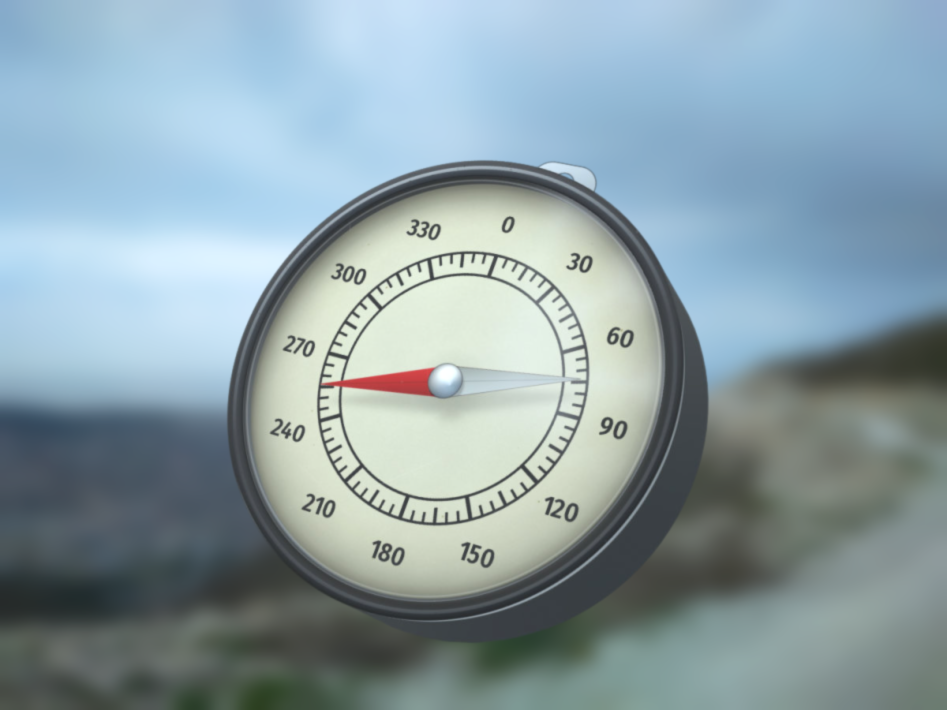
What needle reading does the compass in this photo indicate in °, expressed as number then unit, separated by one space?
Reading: 255 °
